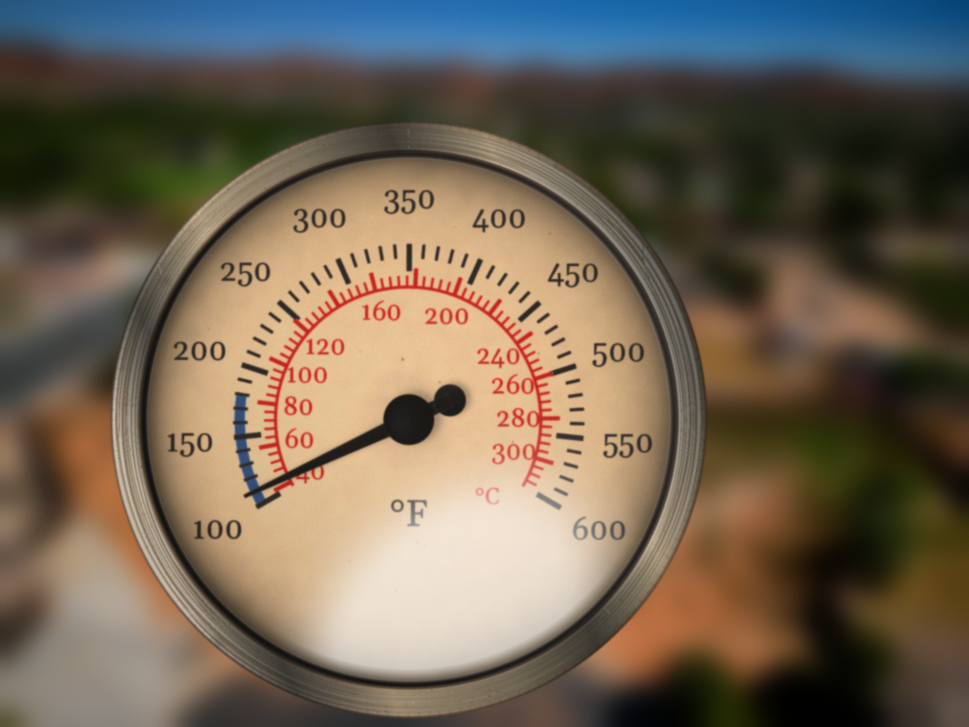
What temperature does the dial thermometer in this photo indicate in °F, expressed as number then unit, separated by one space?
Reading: 110 °F
